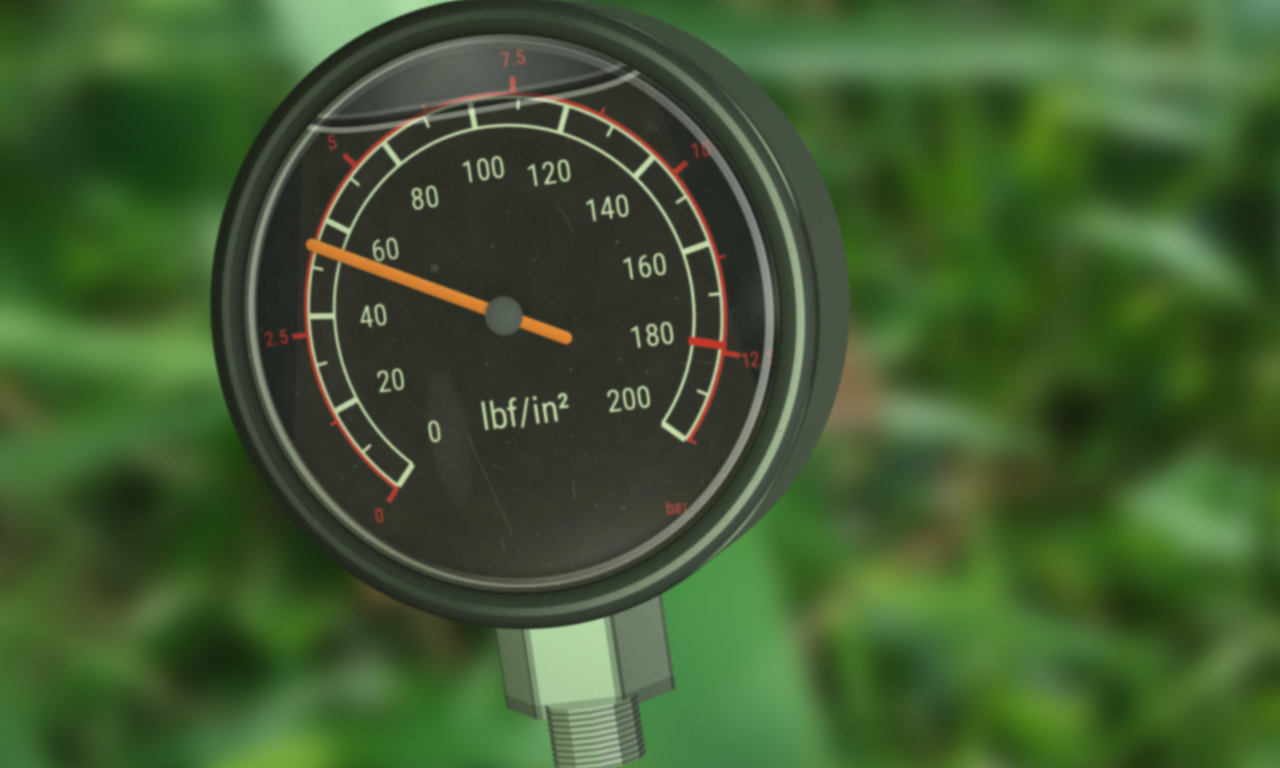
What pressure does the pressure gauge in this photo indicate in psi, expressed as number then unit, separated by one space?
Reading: 55 psi
